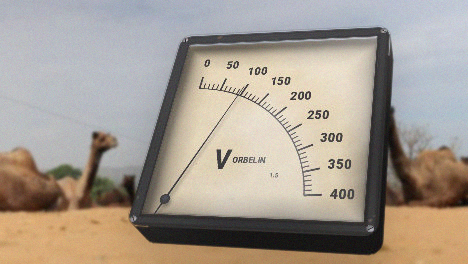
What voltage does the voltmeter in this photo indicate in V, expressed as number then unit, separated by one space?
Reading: 100 V
